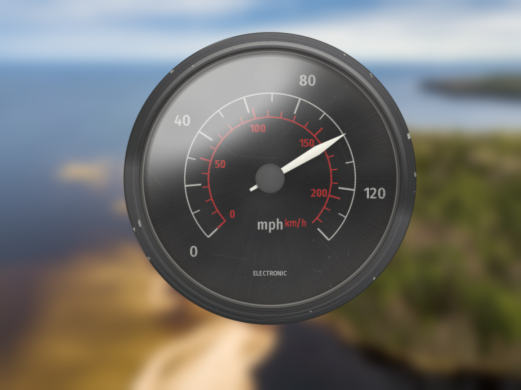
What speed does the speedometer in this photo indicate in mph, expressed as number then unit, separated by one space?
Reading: 100 mph
